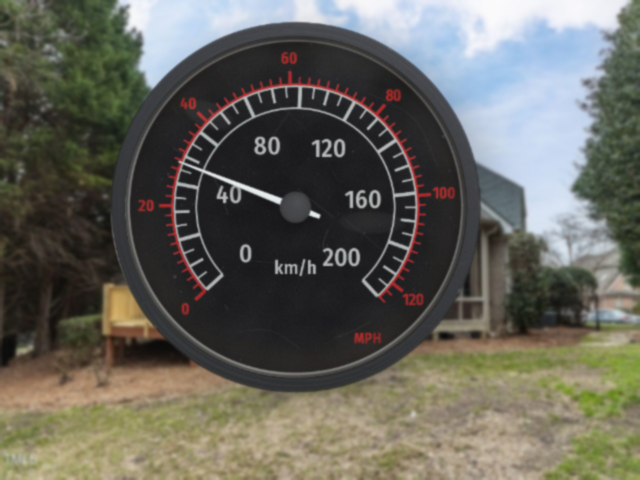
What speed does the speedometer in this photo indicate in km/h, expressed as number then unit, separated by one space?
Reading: 47.5 km/h
